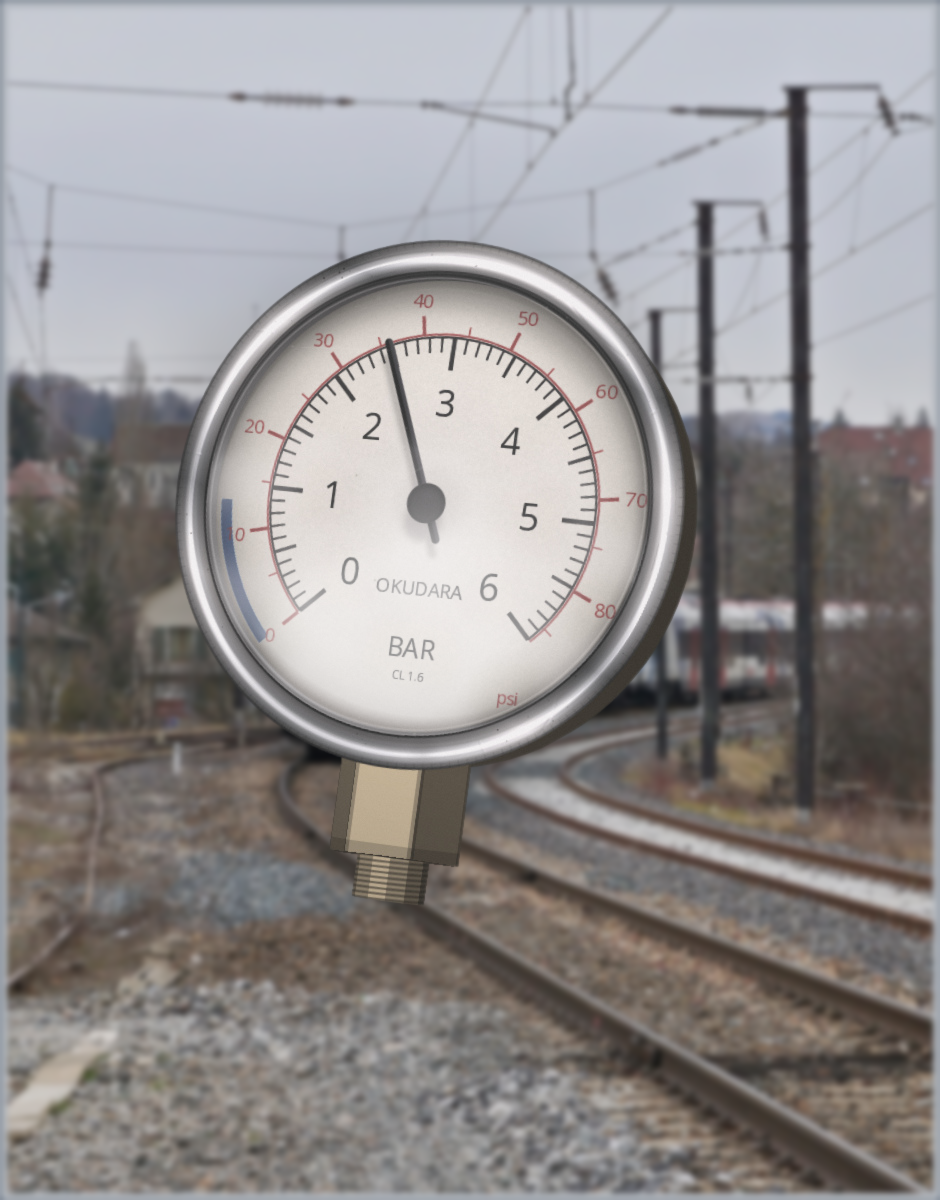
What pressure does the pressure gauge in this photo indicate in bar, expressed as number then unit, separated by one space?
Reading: 2.5 bar
